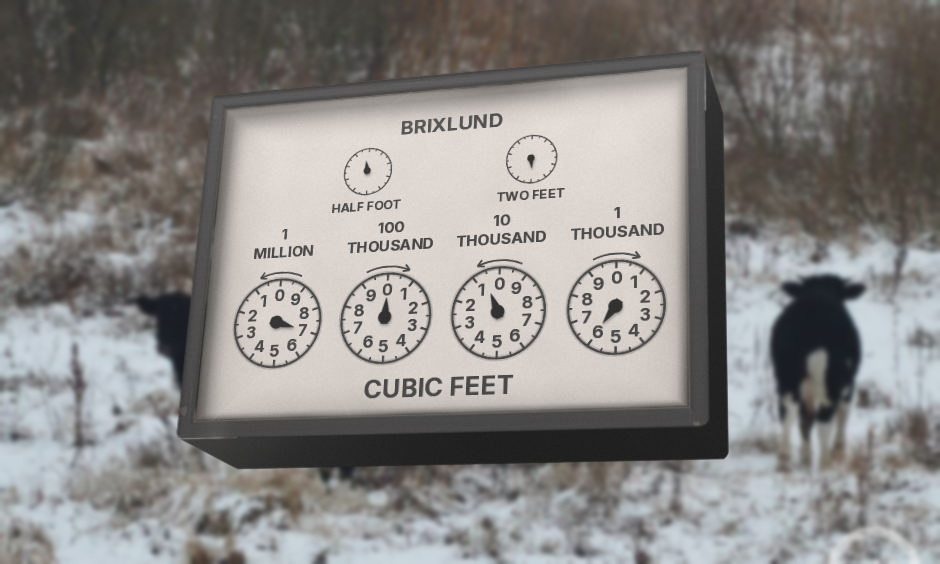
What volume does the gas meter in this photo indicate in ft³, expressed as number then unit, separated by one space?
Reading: 700600 ft³
